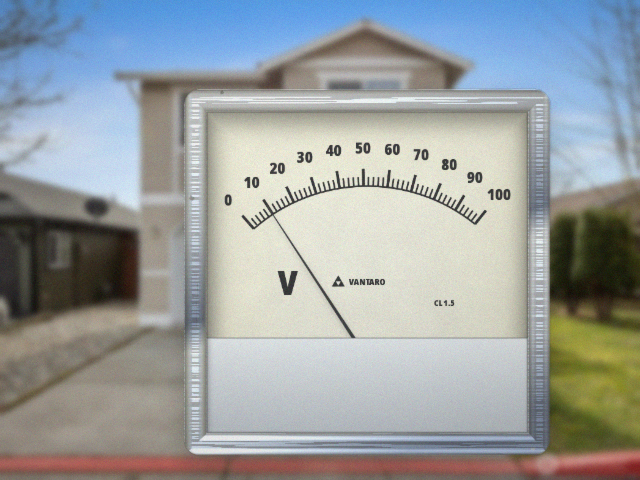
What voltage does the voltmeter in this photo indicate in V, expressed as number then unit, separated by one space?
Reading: 10 V
